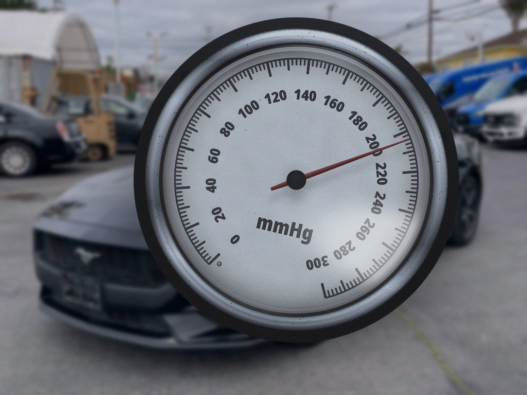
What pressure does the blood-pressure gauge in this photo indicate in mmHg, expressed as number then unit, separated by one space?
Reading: 204 mmHg
